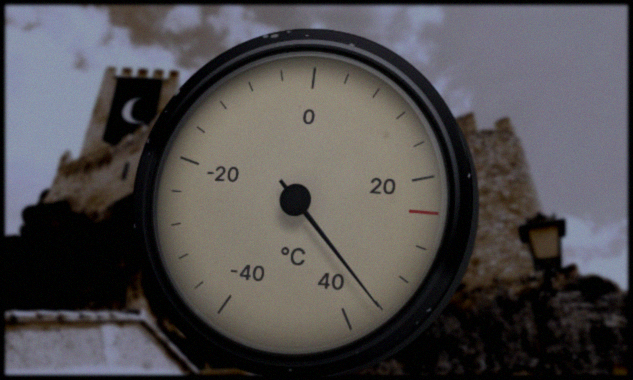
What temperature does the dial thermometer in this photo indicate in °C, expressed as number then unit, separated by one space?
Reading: 36 °C
